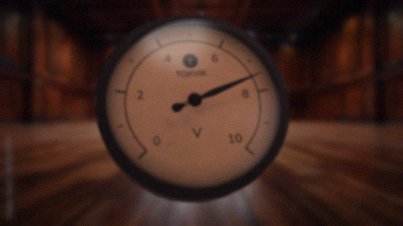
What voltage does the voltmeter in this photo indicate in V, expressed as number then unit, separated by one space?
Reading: 7.5 V
